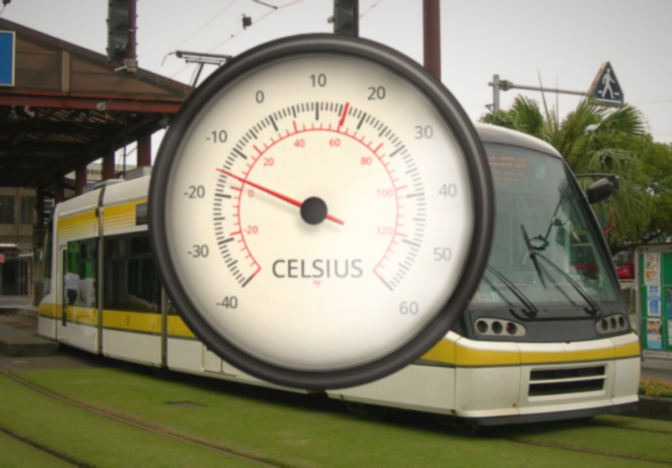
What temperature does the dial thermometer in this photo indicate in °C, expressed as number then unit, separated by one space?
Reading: -15 °C
